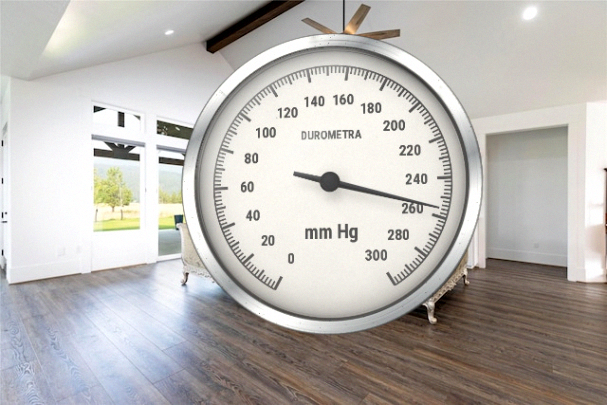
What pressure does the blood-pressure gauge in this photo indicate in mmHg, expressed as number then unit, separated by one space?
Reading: 256 mmHg
